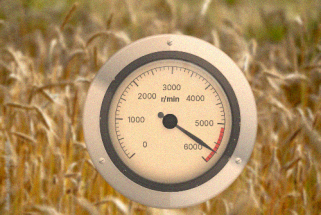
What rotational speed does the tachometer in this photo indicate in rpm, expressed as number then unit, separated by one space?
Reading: 5700 rpm
